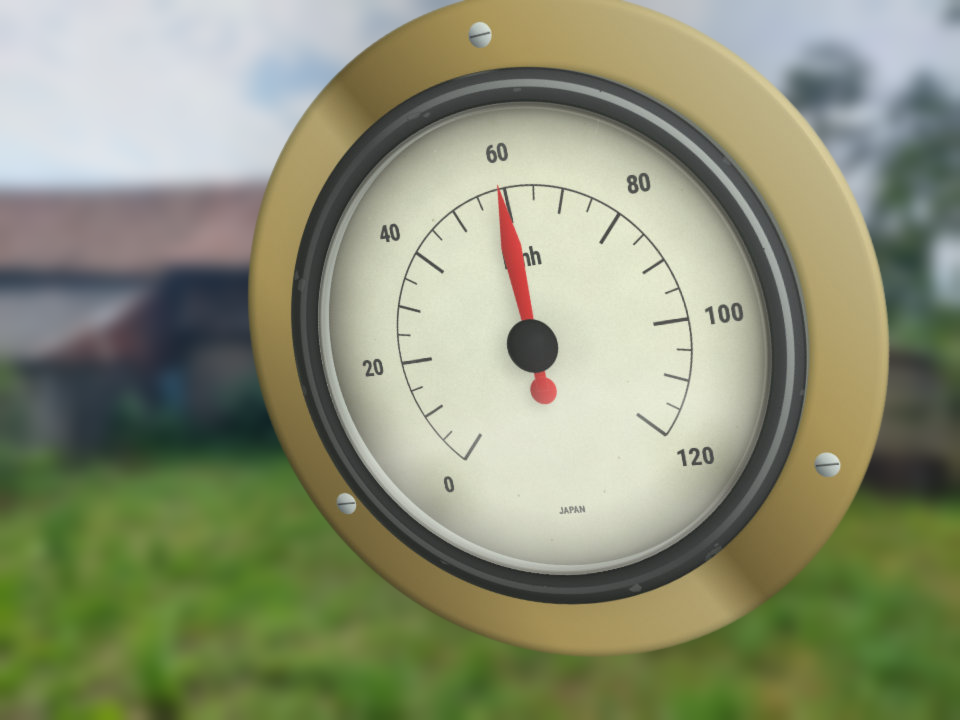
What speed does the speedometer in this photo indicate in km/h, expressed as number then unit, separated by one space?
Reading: 60 km/h
